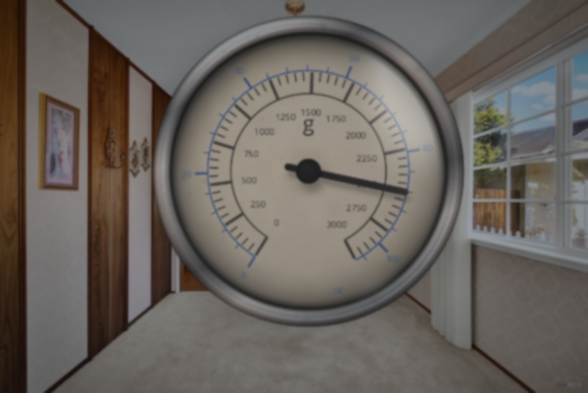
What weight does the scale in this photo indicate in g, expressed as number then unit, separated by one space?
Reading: 2500 g
